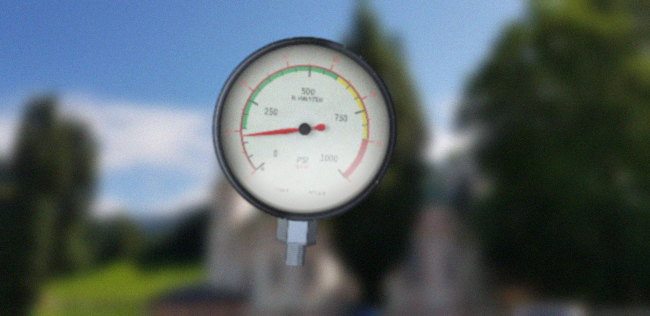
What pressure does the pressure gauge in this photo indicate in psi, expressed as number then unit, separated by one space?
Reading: 125 psi
